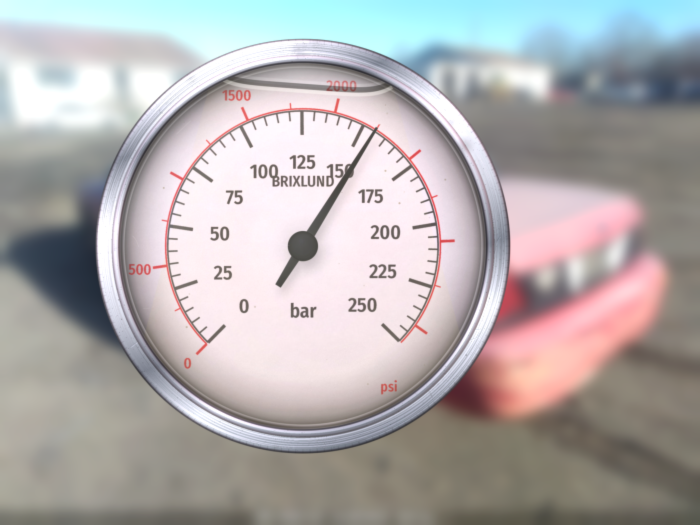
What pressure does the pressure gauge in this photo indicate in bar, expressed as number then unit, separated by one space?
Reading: 155 bar
